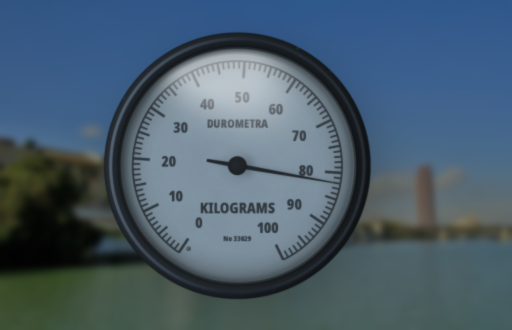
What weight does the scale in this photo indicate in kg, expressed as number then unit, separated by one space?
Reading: 82 kg
